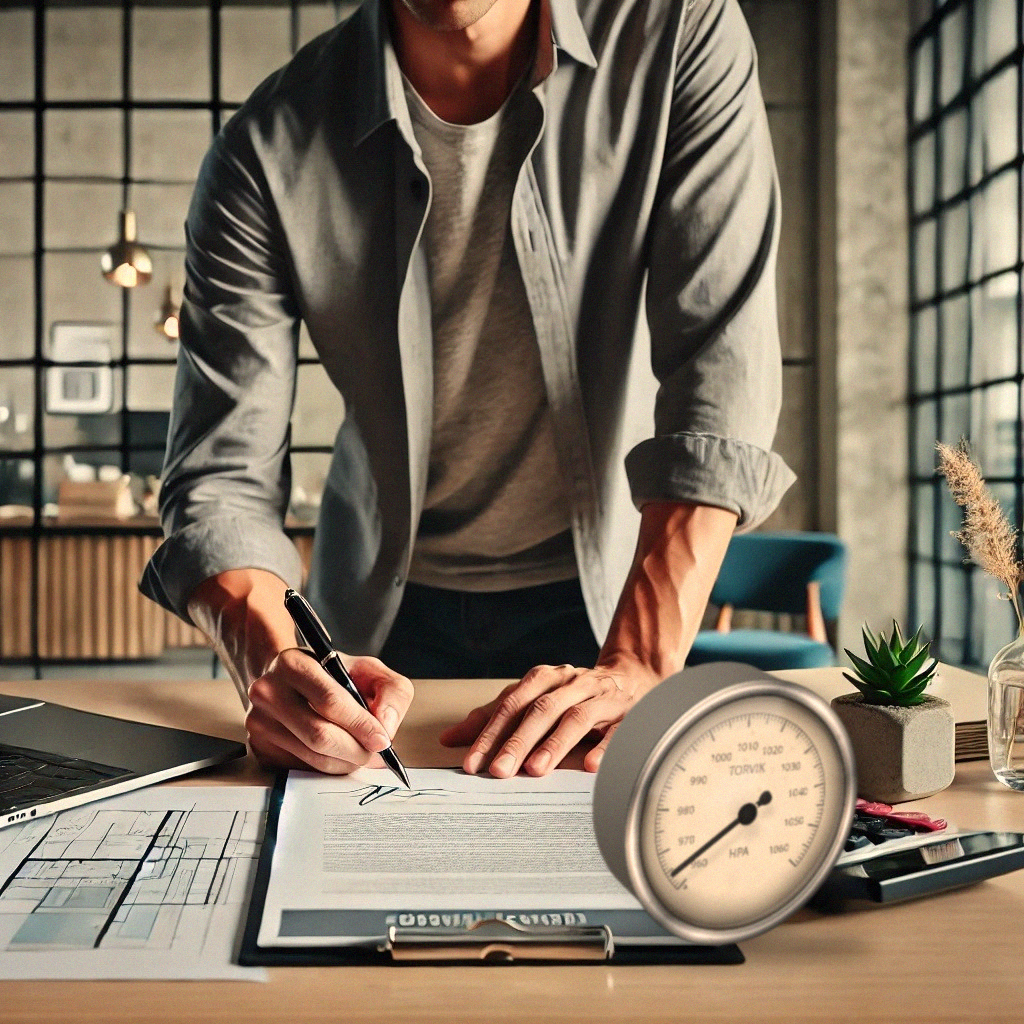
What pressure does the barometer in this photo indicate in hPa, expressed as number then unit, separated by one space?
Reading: 965 hPa
